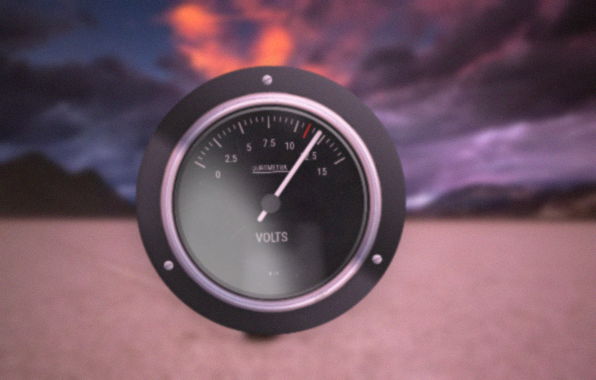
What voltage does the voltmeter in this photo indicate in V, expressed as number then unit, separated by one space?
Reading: 12 V
